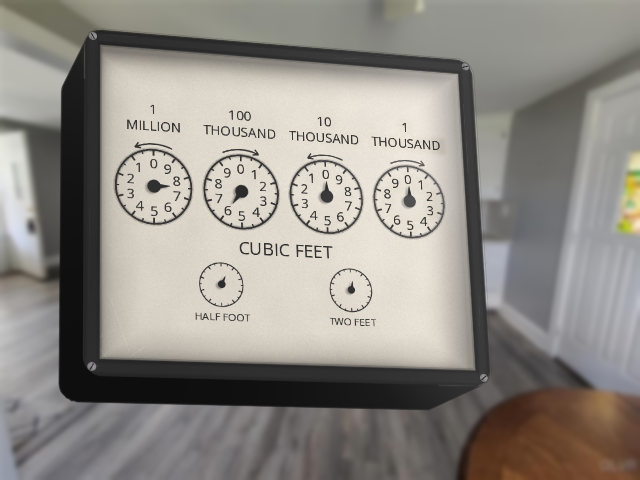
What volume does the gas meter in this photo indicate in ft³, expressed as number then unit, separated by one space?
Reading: 760000 ft³
